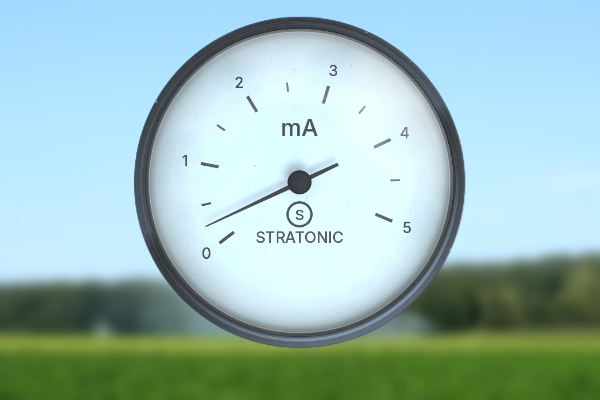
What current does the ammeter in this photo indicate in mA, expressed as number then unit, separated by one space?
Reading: 0.25 mA
